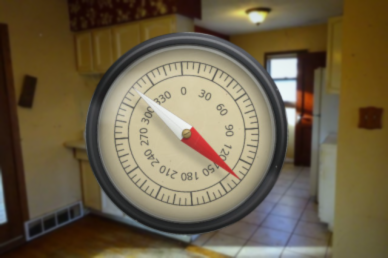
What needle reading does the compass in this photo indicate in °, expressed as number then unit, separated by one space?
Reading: 135 °
